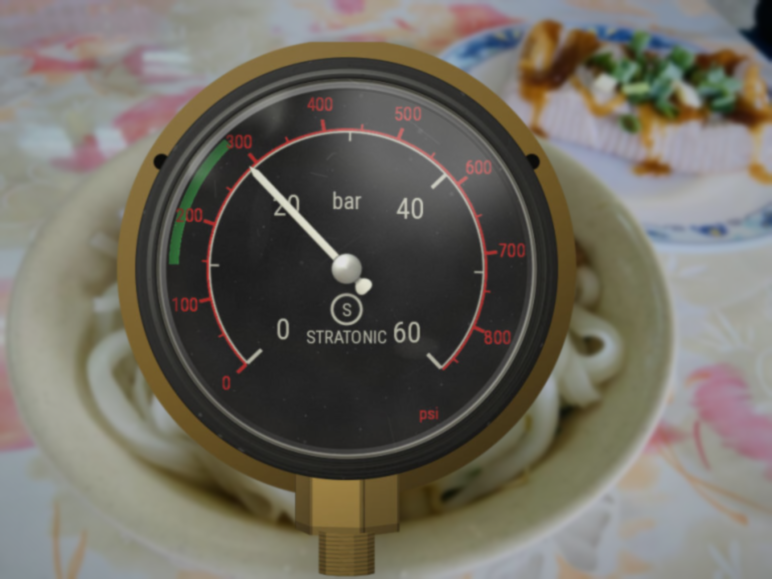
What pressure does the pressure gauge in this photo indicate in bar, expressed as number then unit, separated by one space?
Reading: 20 bar
